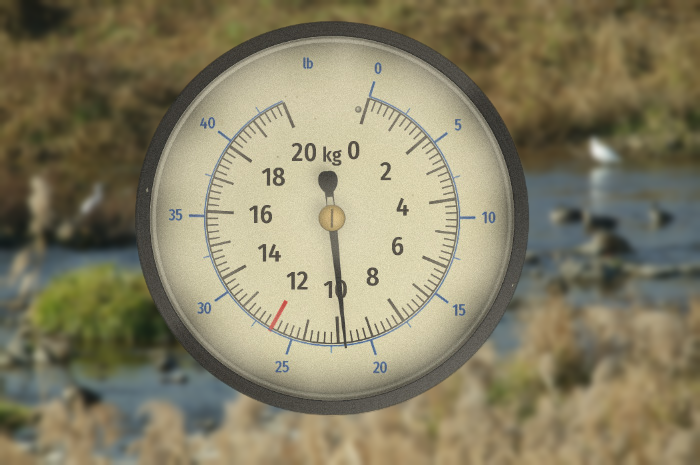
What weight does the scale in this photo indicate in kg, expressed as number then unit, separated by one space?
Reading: 9.8 kg
